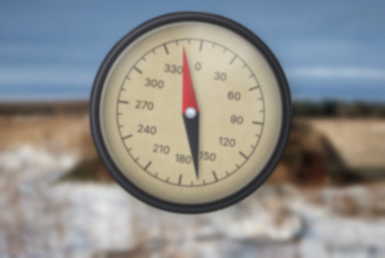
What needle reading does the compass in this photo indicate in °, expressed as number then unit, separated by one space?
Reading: 345 °
